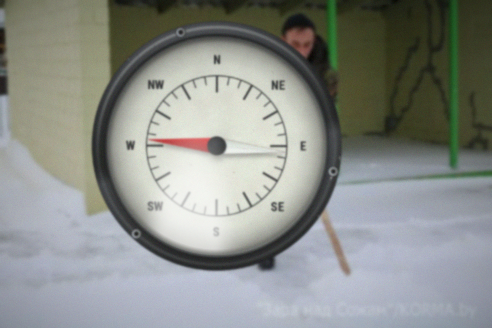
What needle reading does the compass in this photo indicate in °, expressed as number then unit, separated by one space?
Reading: 275 °
